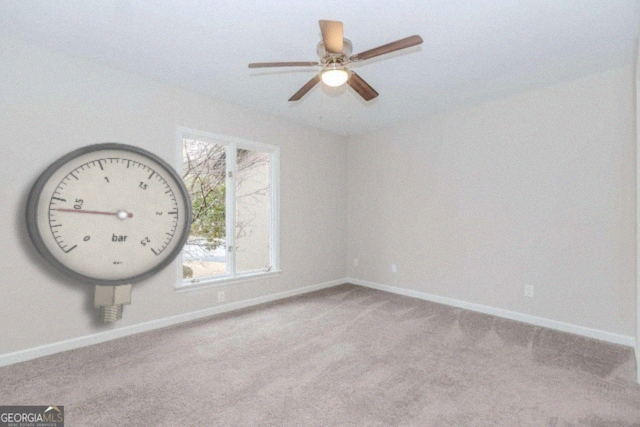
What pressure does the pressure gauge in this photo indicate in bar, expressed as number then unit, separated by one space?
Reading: 0.4 bar
